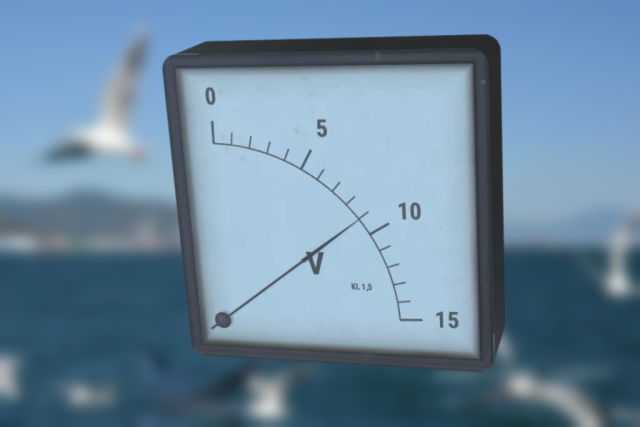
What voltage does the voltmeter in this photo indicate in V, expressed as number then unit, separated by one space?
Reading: 9 V
